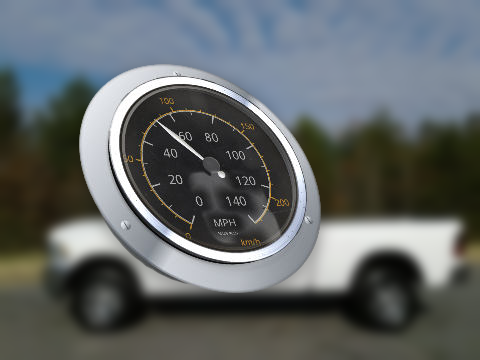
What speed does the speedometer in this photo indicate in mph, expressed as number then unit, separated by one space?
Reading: 50 mph
